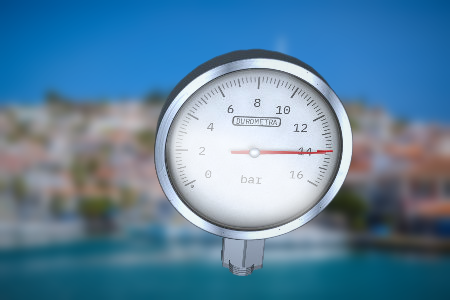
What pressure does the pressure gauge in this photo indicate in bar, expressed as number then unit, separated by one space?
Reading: 14 bar
